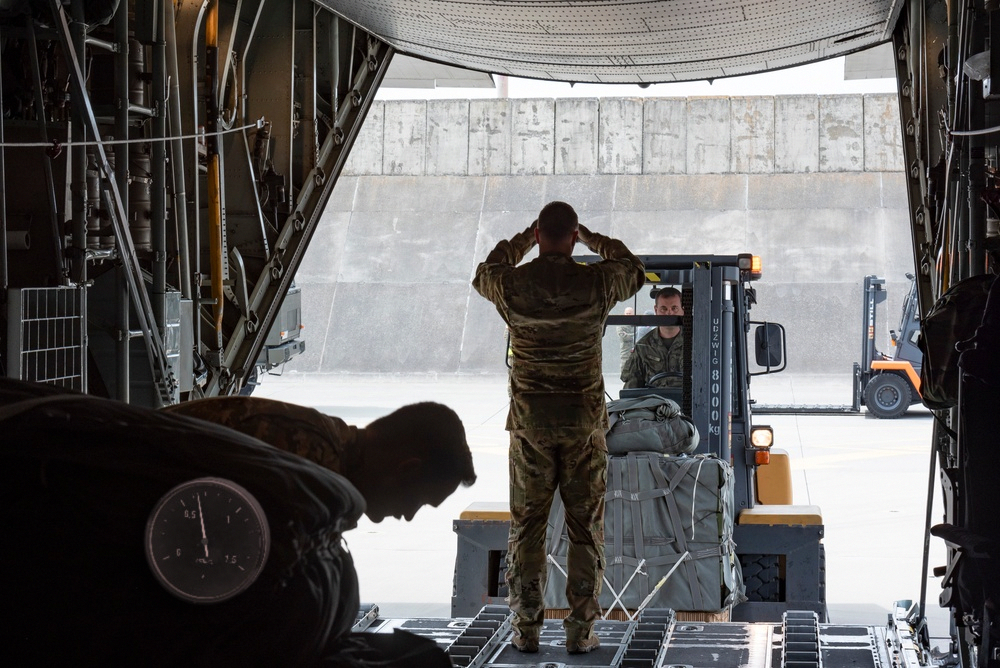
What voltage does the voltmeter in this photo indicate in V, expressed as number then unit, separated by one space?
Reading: 0.65 V
